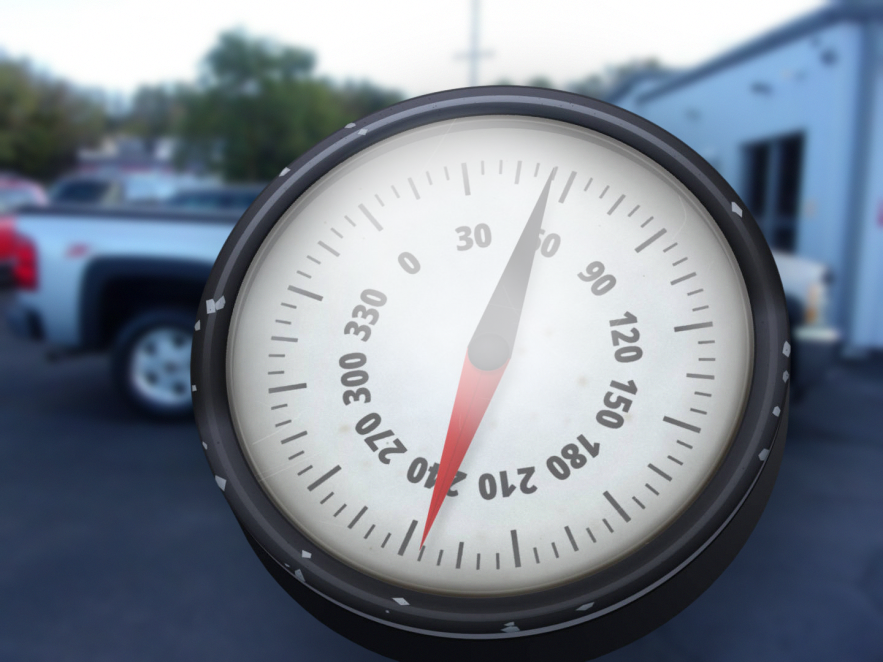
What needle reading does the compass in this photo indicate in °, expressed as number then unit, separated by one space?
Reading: 235 °
